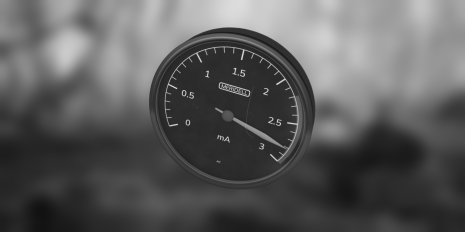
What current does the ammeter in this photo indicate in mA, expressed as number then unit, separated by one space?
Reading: 2.8 mA
